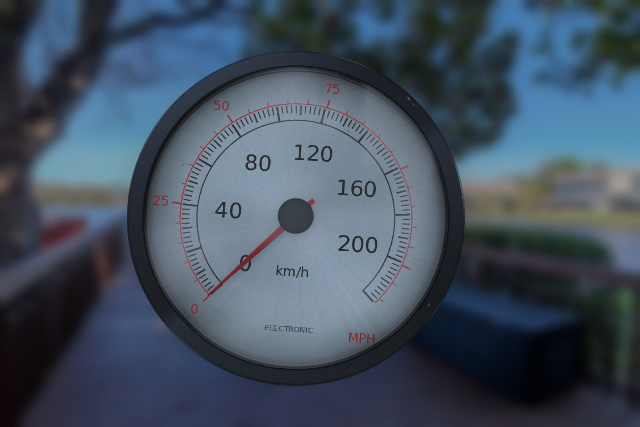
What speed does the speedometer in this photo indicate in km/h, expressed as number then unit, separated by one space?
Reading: 0 km/h
